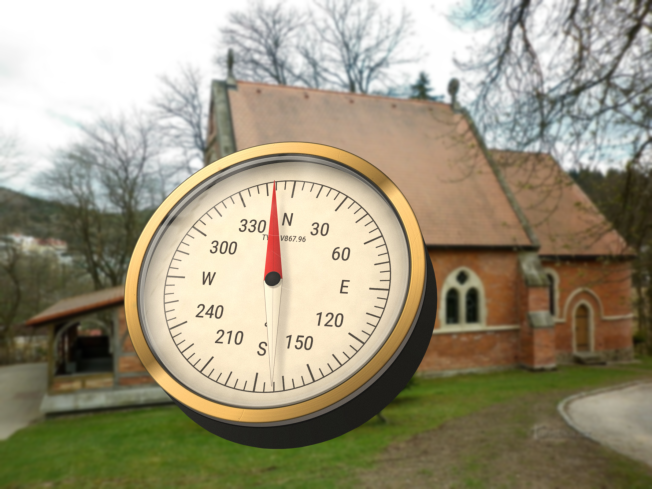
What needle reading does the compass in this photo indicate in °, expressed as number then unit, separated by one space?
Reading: 350 °
